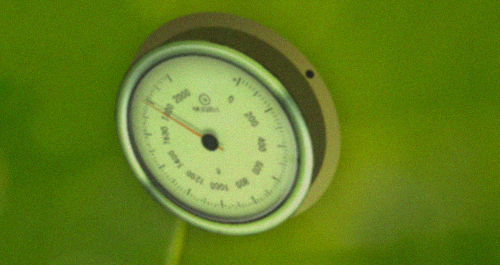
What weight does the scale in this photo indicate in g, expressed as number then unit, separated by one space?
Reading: 1800 g
